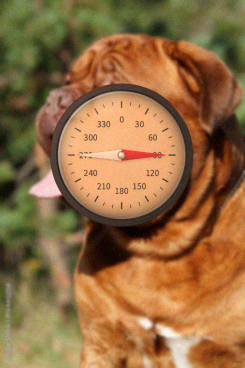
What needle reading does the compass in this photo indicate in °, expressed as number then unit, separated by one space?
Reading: 90 °
